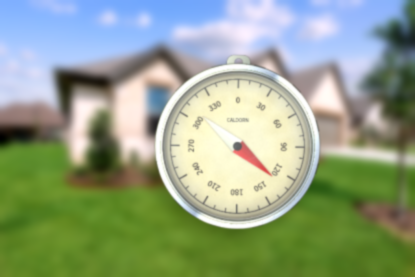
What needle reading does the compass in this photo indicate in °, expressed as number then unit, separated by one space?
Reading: 130 °
